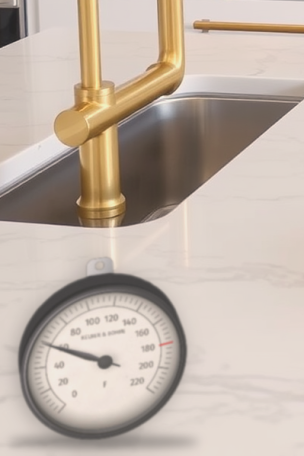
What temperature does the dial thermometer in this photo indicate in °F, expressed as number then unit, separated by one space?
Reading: 60 °F
